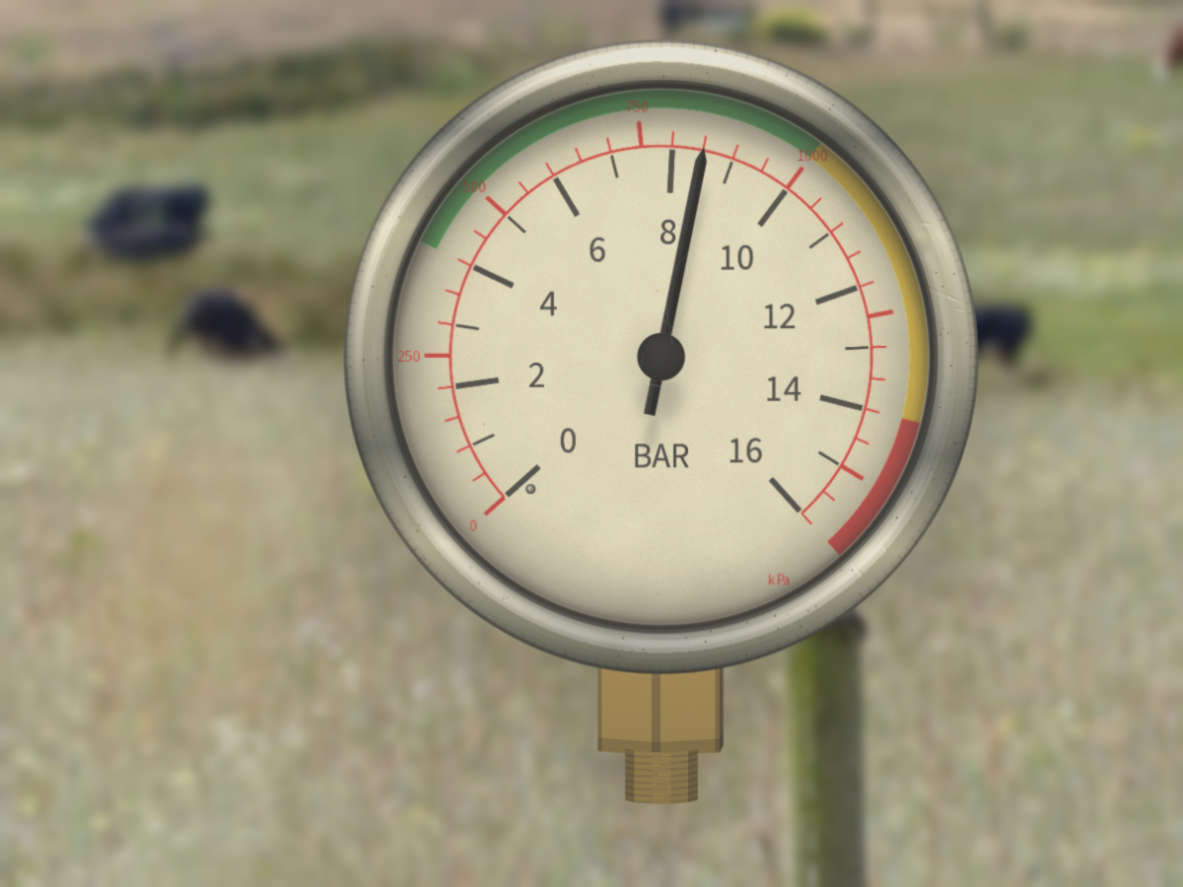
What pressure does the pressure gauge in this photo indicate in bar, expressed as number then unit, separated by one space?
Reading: 8.5 bar
